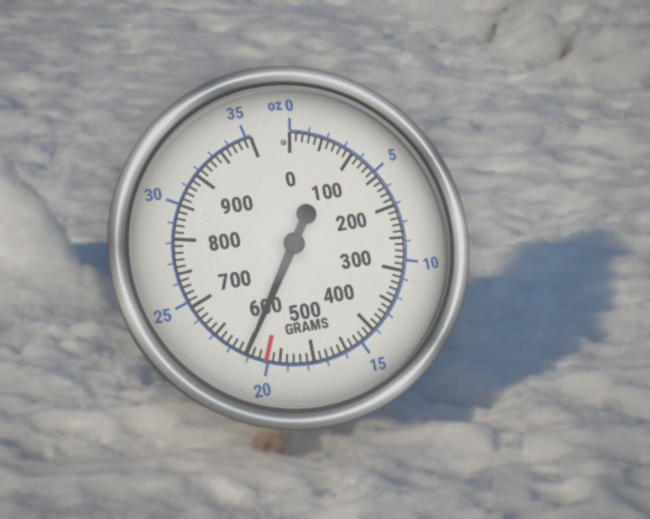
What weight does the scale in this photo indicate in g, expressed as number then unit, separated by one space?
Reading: 600 g
